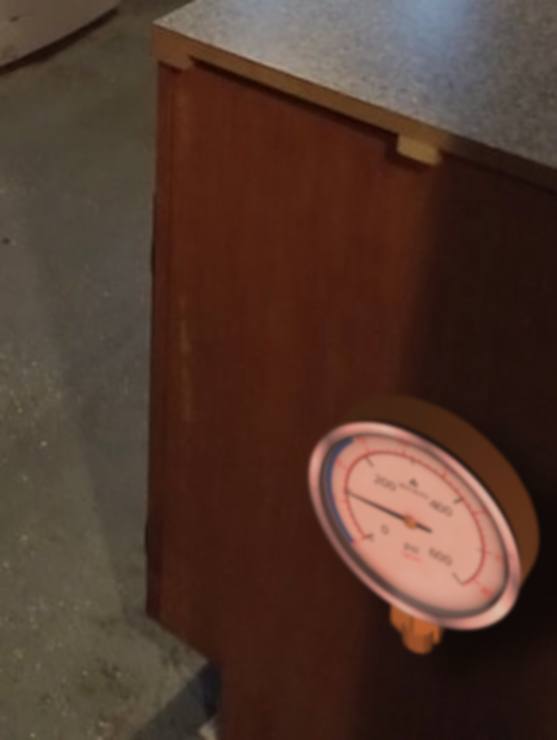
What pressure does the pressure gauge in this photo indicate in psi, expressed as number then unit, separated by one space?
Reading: 100 psi
